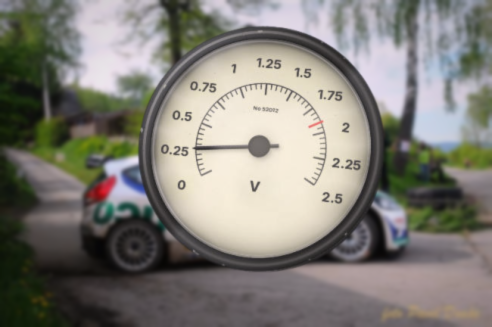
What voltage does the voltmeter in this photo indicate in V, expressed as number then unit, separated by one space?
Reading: 0.25 V
